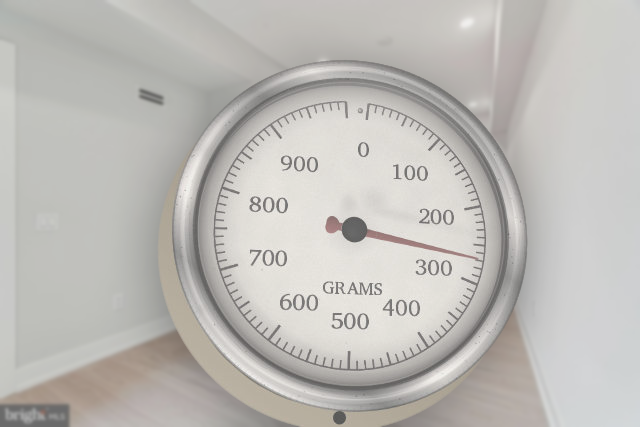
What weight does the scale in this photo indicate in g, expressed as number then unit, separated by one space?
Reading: 270 g
